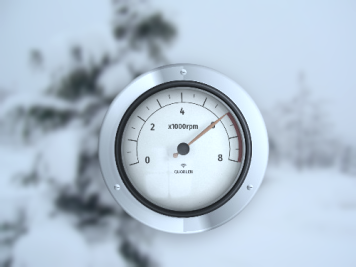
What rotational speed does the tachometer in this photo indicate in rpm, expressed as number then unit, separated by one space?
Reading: 6000 rpm
